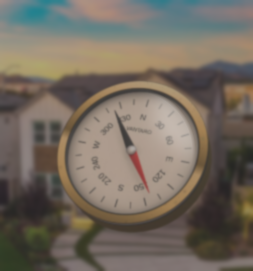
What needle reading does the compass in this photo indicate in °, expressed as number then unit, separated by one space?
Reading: 142.5 °
